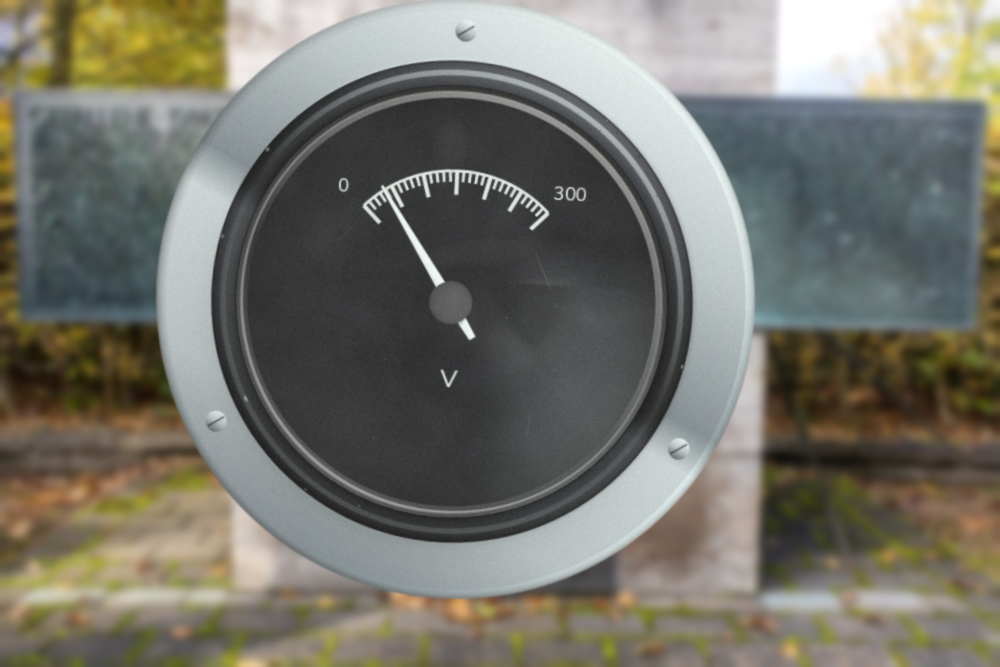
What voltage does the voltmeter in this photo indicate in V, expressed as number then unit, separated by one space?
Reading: 40 V
